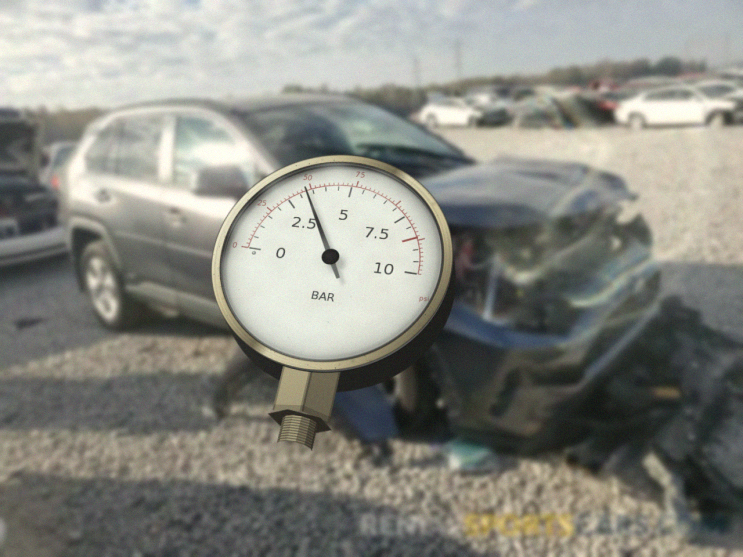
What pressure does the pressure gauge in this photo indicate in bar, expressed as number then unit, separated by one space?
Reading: 3.25 bar
